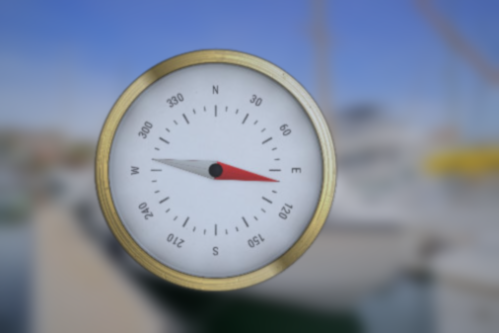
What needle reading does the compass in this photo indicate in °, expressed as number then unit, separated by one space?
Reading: 100 °
